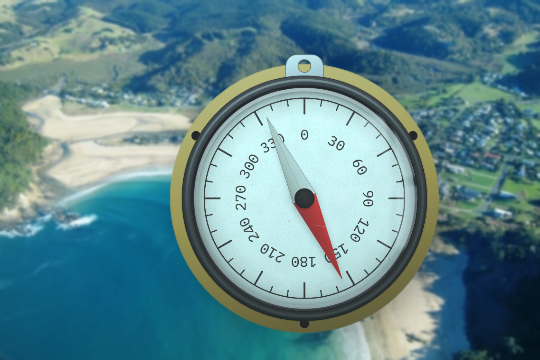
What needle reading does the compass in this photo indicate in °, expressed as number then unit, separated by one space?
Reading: 155 °
